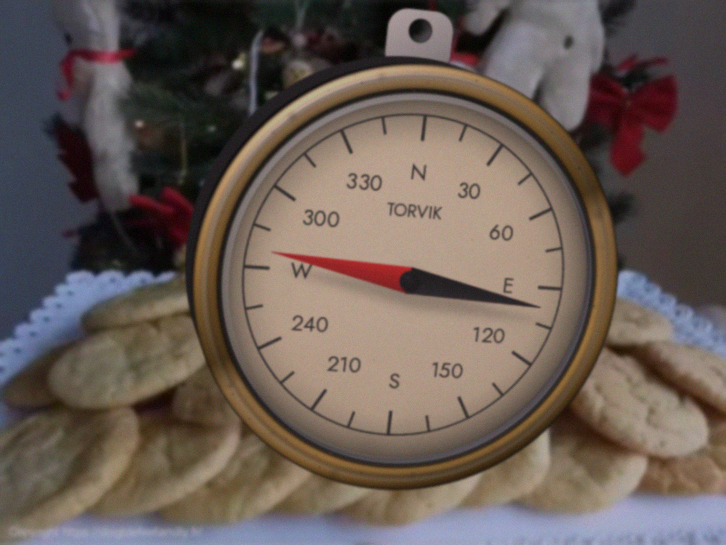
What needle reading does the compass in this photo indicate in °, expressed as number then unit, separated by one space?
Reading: 277.5 °
